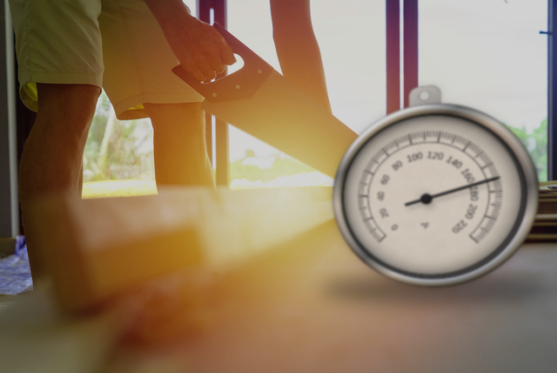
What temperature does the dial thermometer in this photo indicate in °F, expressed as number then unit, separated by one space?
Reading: 170 °F
